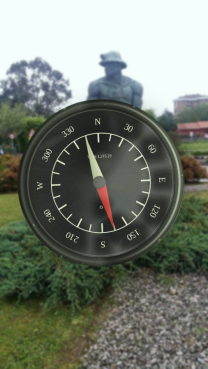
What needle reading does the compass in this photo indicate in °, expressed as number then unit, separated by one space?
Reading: 165 °
